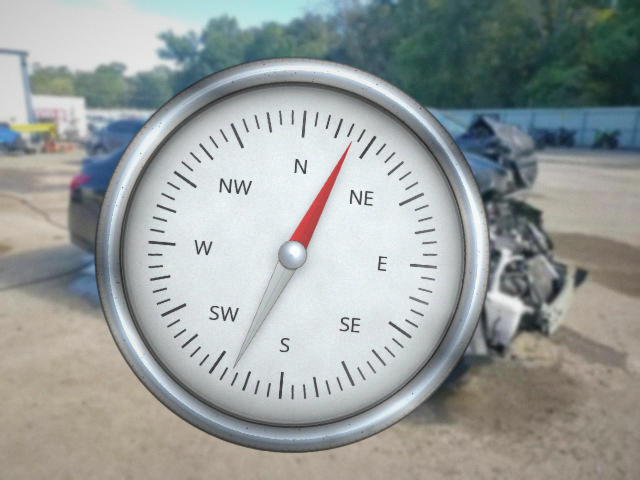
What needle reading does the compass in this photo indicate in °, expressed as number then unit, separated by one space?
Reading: 22.5 °
